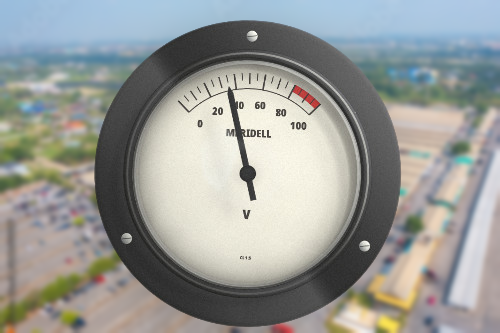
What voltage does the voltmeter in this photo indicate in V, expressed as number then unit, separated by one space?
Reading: 35 V
